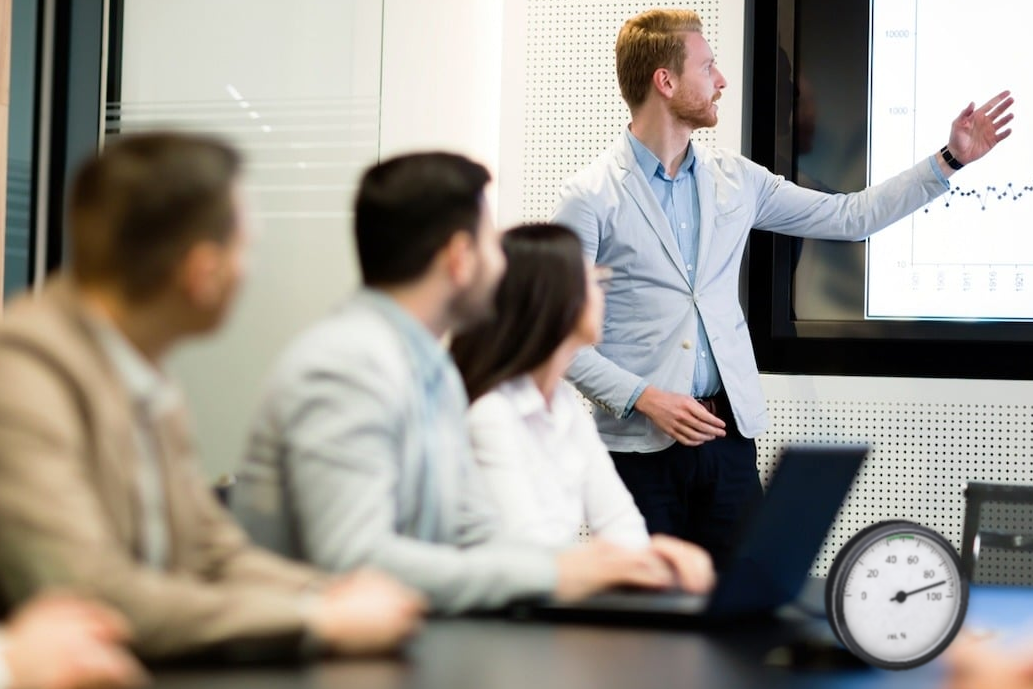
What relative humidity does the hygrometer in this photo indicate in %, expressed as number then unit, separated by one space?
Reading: 90 %
